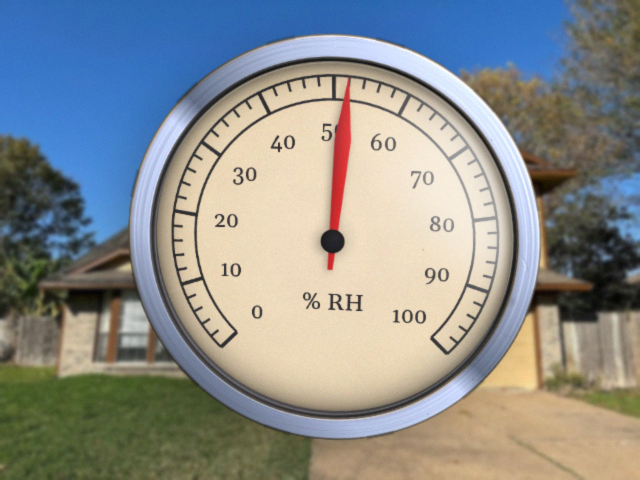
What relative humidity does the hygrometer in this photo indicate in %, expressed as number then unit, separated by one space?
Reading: 52 %
